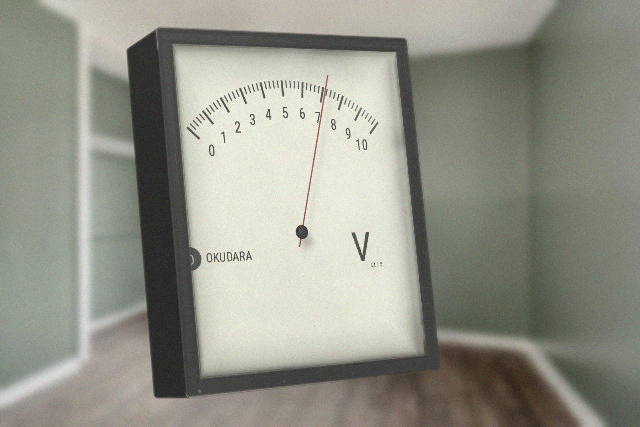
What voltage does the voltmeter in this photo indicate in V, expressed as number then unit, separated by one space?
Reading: 7 V
